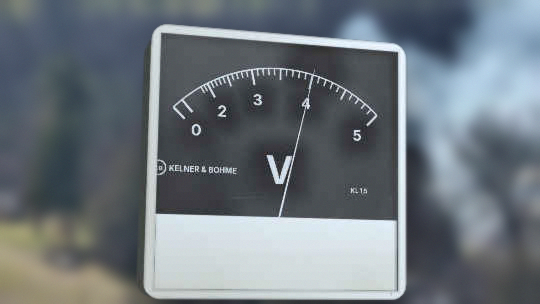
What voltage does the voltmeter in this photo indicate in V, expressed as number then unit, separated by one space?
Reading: 4 V
